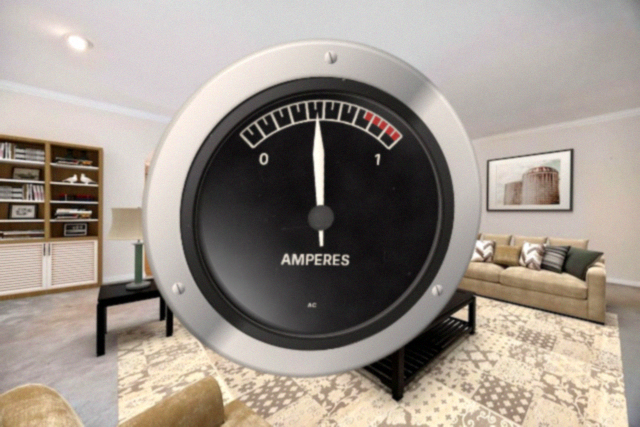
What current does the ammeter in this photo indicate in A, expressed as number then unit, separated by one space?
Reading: 0.45 A
